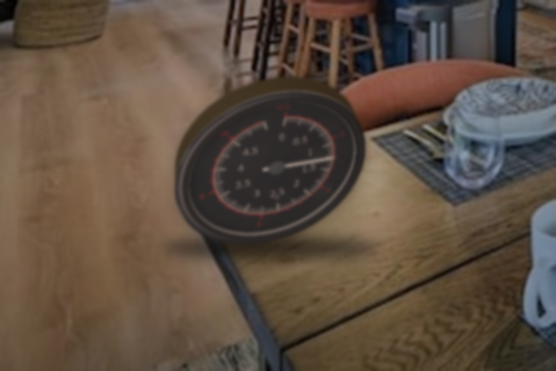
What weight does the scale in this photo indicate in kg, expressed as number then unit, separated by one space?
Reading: 1.25 kg
